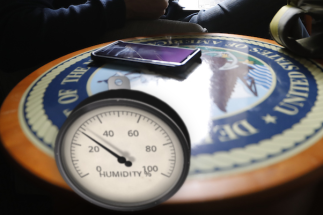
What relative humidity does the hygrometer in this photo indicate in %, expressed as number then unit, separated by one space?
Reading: 30 %
